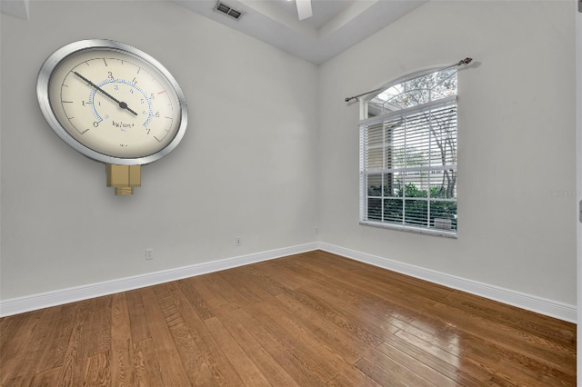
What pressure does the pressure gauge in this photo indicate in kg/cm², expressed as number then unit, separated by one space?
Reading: 2 kg/cm²
